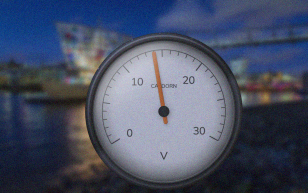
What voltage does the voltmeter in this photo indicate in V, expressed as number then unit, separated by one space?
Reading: 14 V
